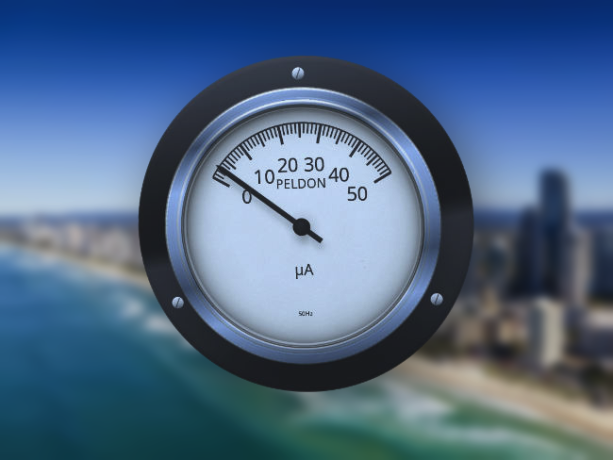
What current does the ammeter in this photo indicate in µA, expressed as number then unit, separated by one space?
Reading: 3 µA
